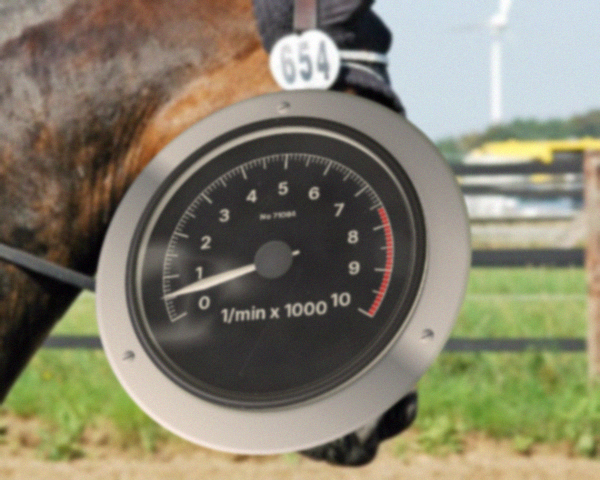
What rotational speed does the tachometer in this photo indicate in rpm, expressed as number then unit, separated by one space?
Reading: 500 rpm
